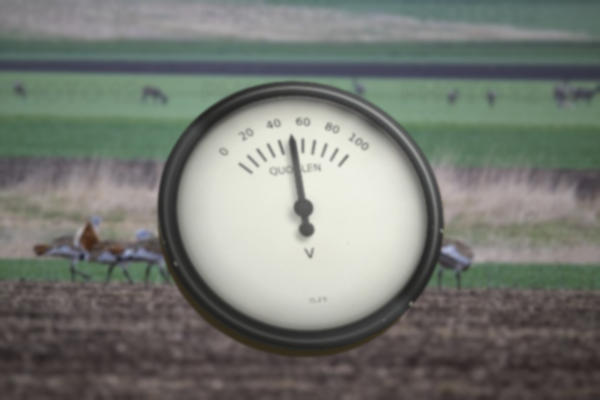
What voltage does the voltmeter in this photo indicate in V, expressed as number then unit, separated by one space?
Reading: 50 V
